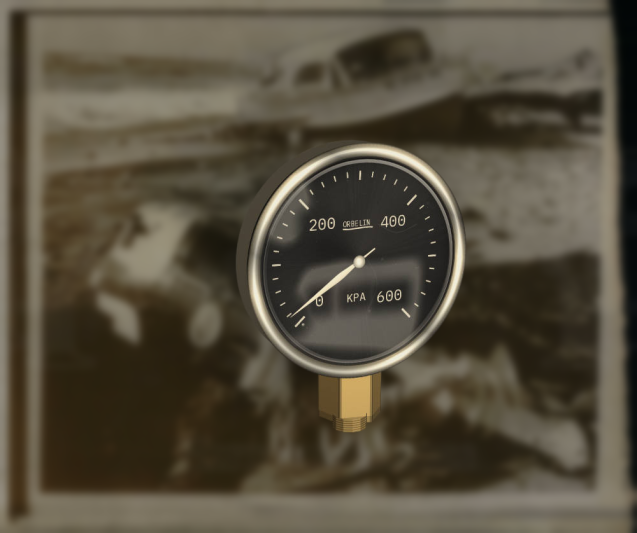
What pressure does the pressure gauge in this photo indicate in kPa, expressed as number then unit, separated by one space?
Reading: 20 kPa
